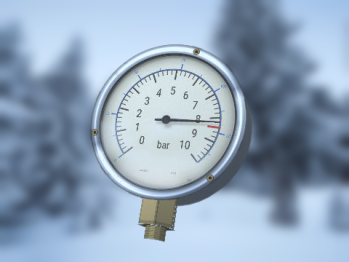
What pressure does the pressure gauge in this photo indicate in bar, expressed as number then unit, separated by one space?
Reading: 8.2 bar
